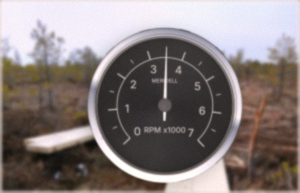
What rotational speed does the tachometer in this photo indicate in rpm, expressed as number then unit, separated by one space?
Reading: 3500 rpm
